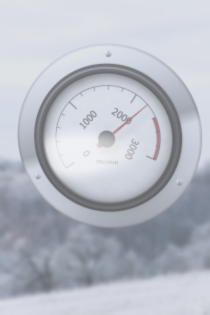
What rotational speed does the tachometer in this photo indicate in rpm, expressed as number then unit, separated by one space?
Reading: 2200 rpm
